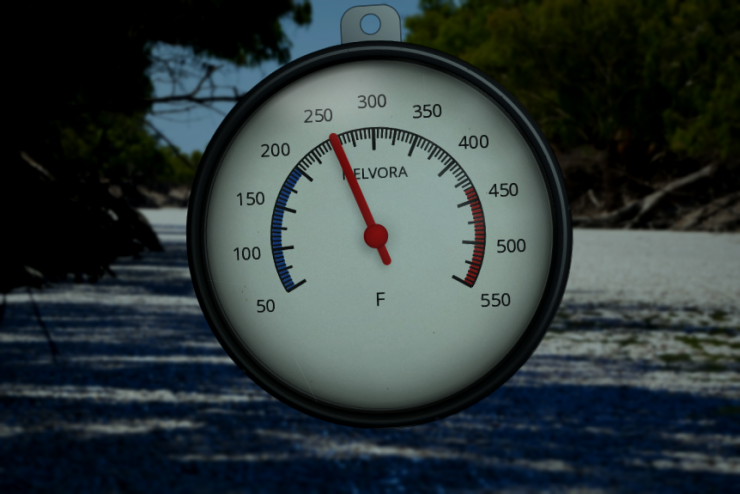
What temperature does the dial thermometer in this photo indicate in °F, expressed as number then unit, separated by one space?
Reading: 255 °F
